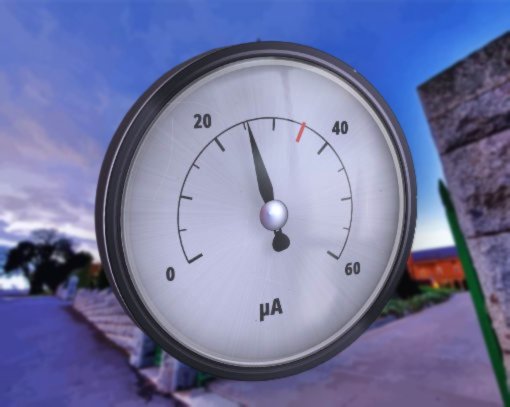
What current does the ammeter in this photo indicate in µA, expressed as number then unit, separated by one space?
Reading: 25 µA
